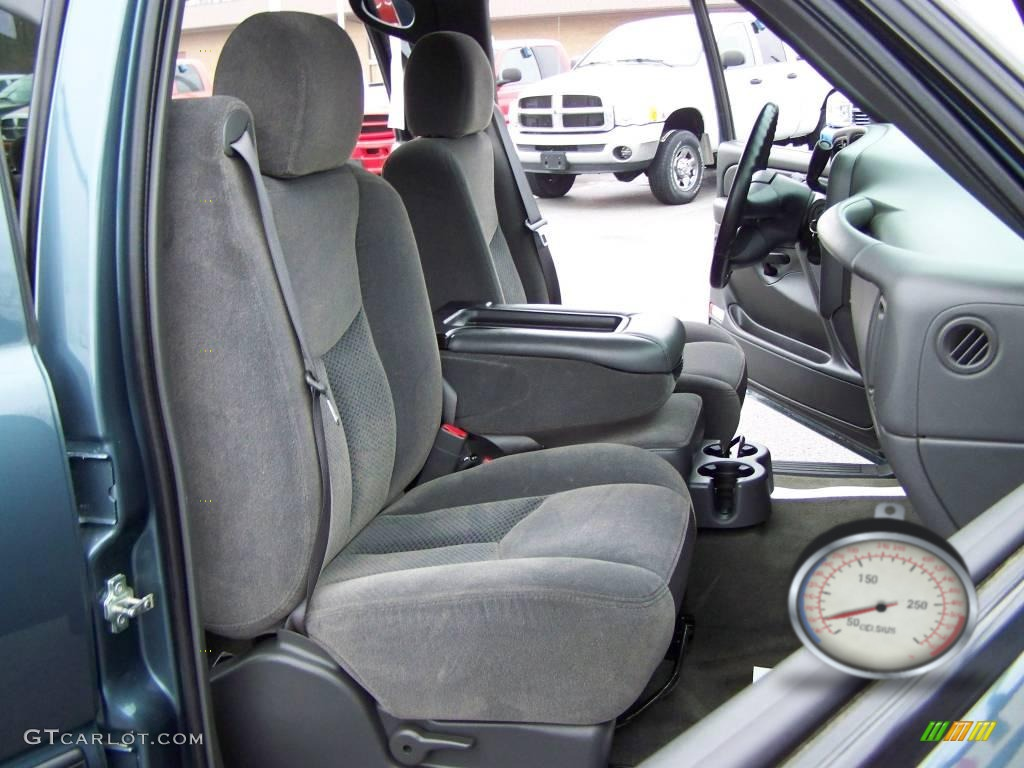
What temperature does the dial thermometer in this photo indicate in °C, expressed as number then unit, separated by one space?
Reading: 70 °C
